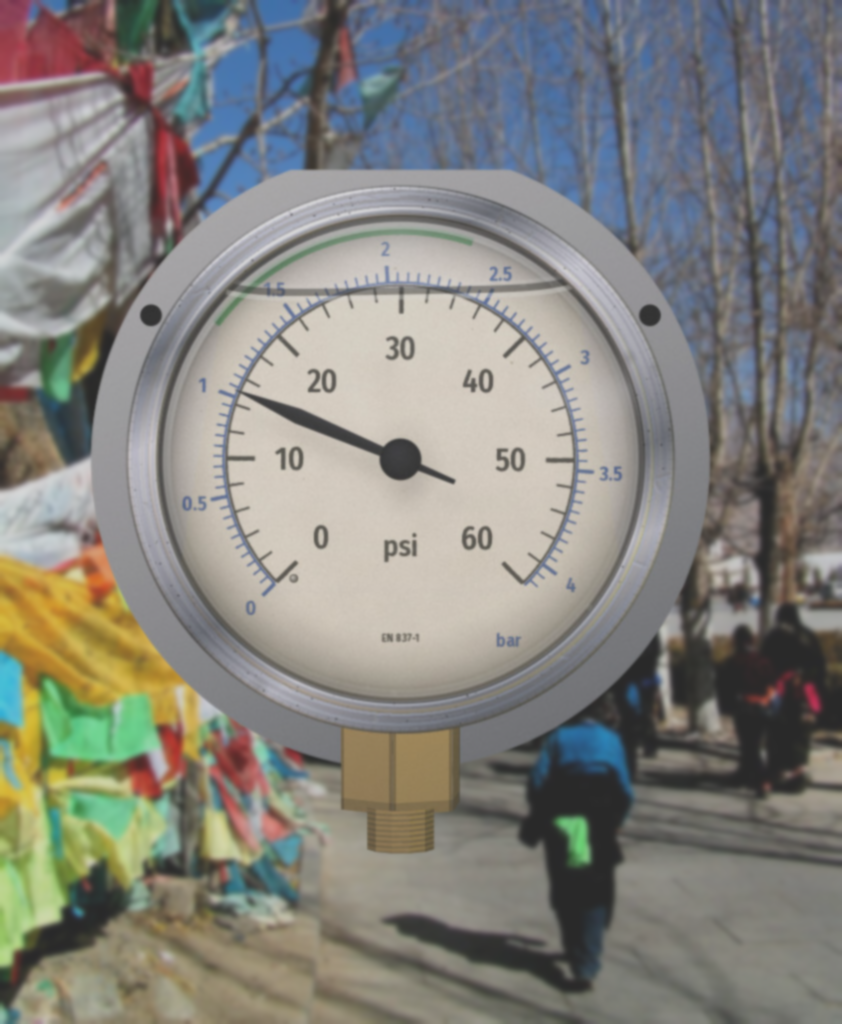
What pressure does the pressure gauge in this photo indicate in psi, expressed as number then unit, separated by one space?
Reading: 15 psi
